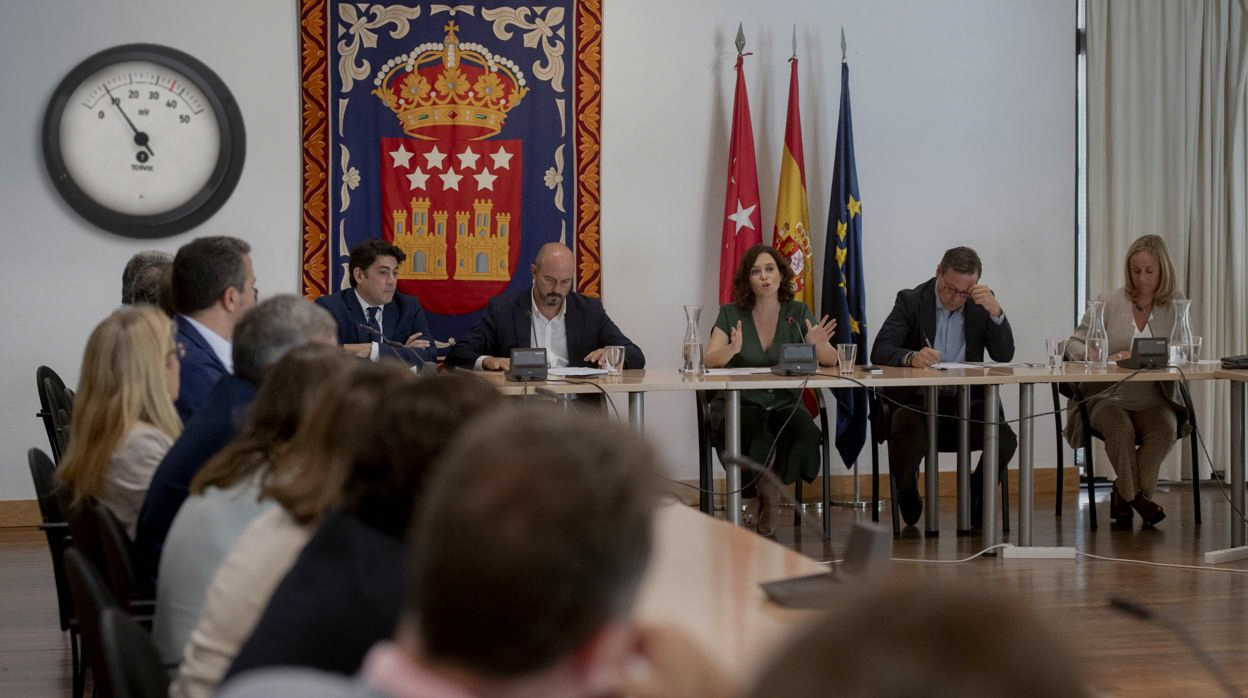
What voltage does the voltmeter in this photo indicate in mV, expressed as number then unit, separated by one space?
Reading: 10 mV
